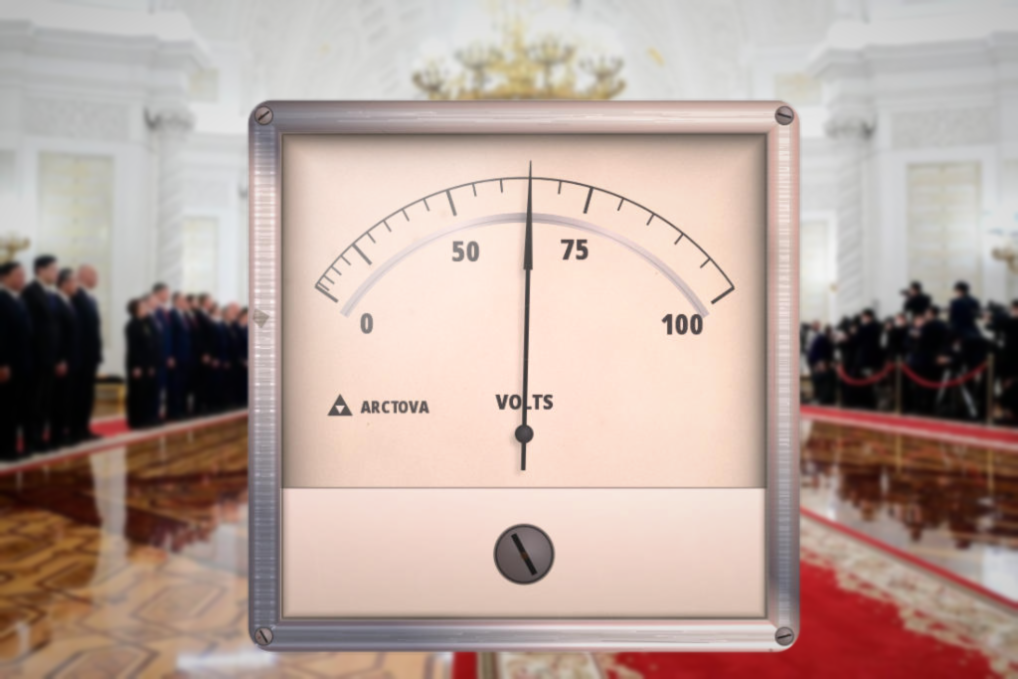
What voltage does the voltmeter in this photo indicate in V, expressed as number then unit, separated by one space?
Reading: 65 V
